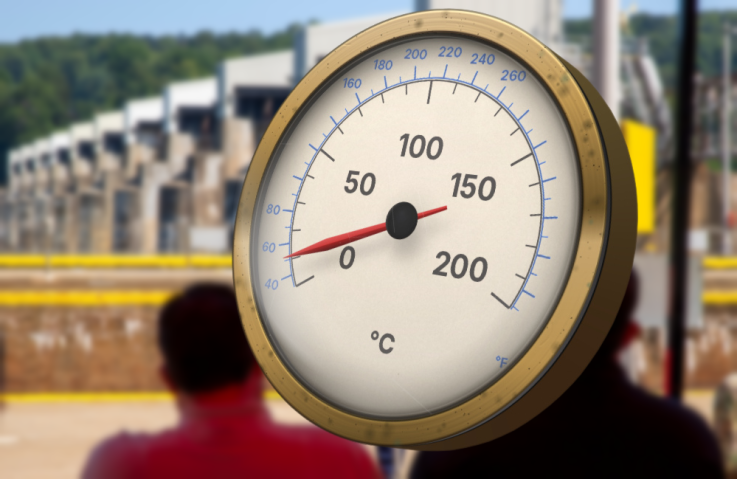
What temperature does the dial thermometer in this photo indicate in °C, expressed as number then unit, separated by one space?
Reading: 10 °C
